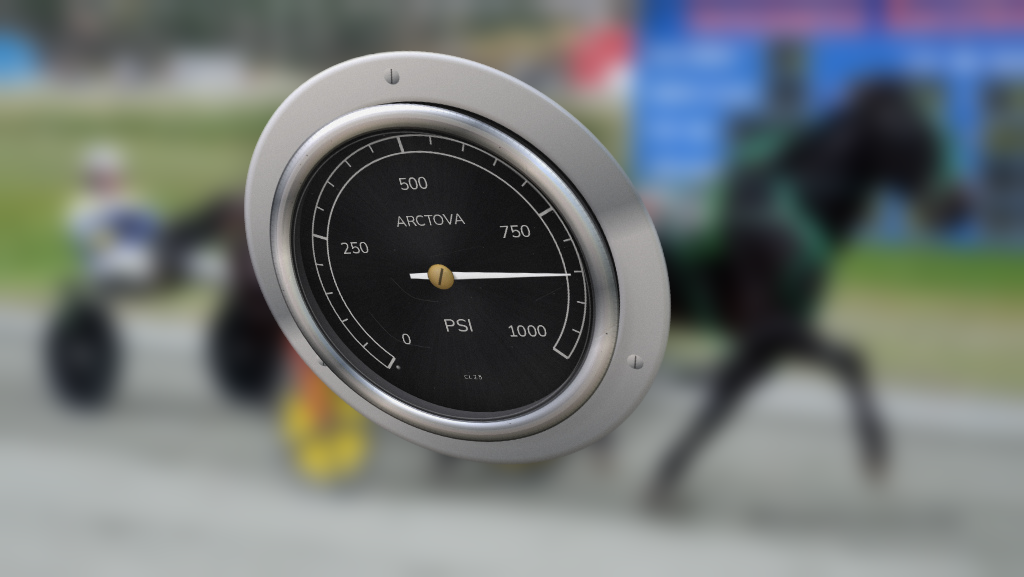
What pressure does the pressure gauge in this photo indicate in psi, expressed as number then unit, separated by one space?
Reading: 850 psi
